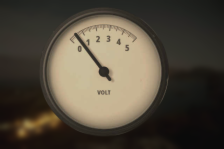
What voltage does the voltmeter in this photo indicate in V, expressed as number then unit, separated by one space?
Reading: 0.5 V
